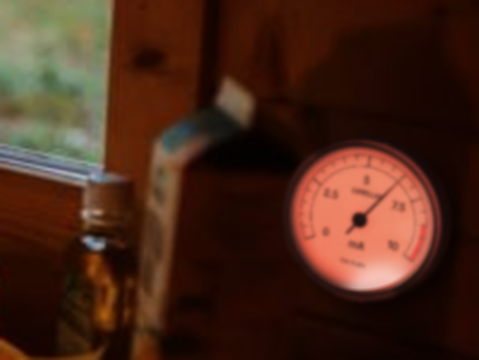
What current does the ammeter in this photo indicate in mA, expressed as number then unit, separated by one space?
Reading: 6.5 mA
